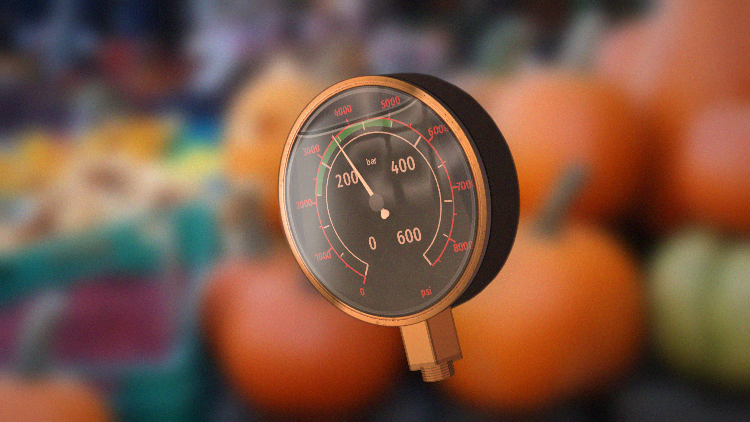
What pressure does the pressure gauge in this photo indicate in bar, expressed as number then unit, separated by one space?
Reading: 250 bar
